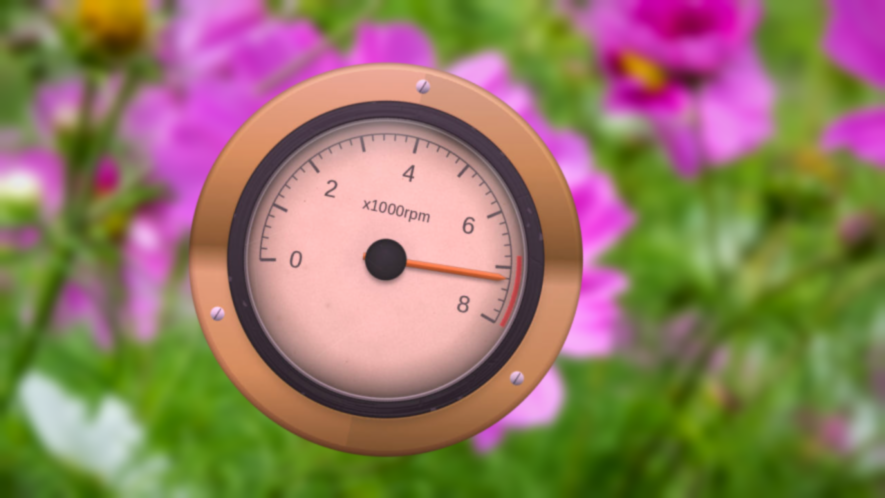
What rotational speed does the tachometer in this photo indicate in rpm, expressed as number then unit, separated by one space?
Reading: 7200 rpm
